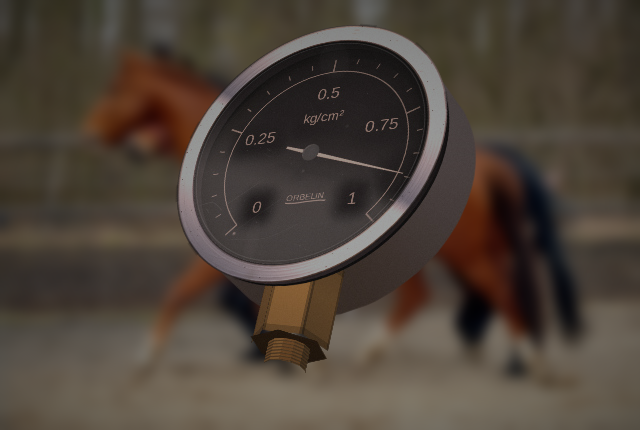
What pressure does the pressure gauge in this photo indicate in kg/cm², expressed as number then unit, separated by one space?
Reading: 0.9 kg/cm²
